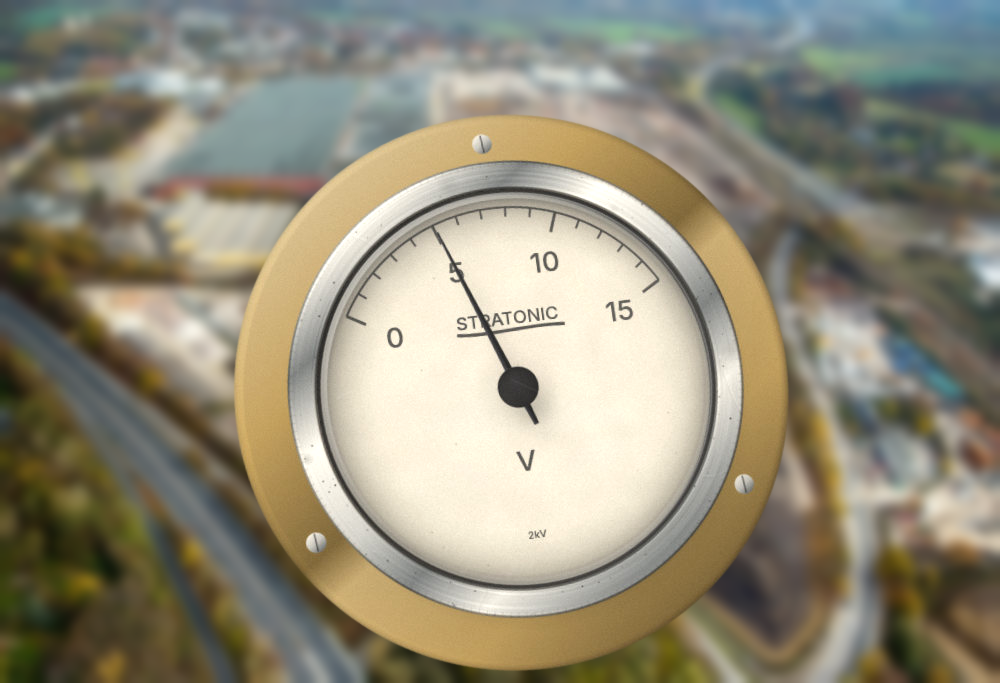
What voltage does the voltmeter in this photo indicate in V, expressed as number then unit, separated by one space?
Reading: 5 V
